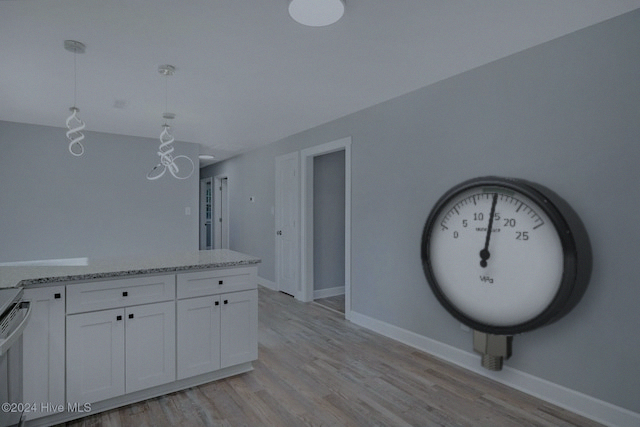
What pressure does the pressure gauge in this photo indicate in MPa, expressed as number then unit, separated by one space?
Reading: 15 MPa
